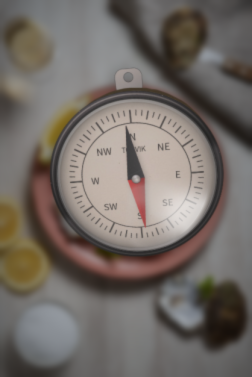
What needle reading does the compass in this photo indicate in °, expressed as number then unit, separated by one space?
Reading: 175 °
